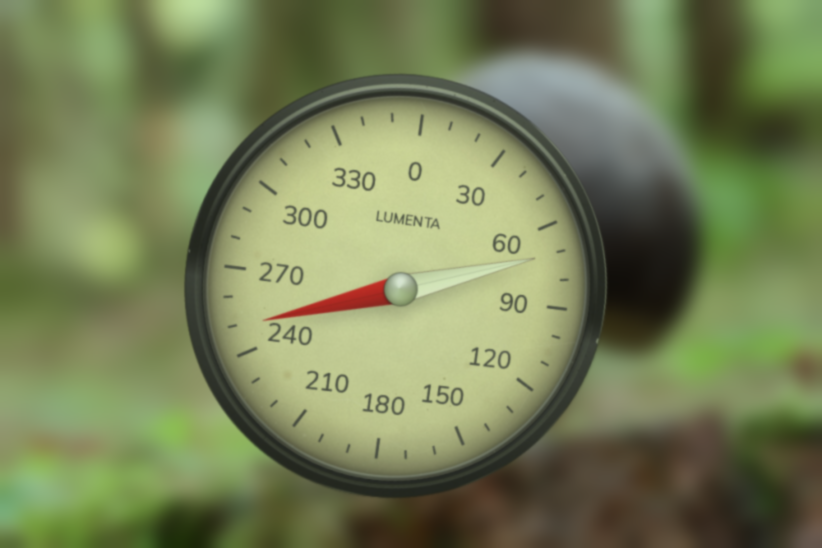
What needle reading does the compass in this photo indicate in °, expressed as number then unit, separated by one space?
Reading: 250 °
